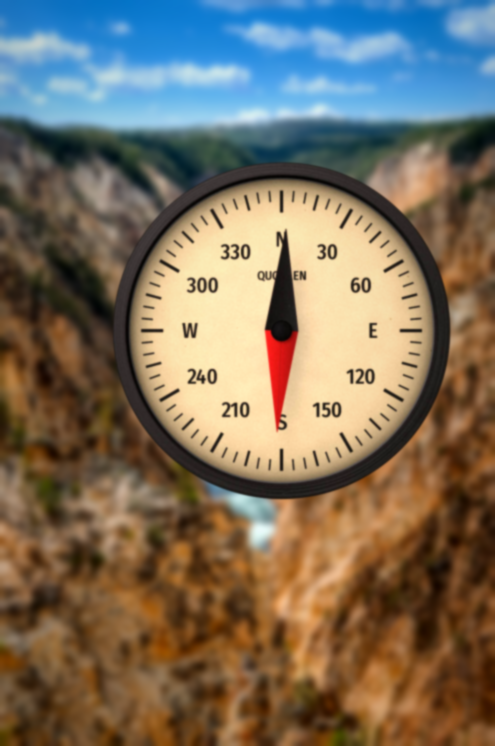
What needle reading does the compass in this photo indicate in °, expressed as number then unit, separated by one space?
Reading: 182.5 °
